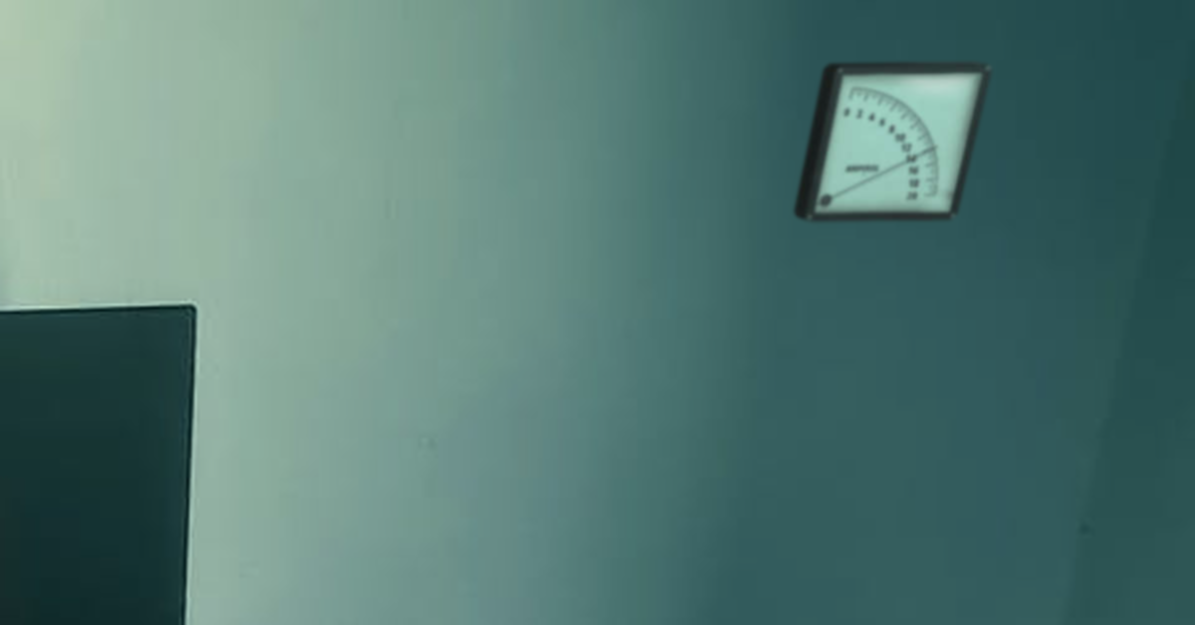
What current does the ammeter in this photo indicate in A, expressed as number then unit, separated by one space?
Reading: 14 A
